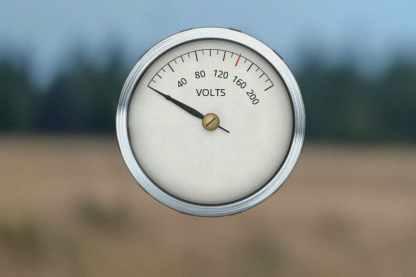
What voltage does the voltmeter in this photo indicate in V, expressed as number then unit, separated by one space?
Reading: 0 V
